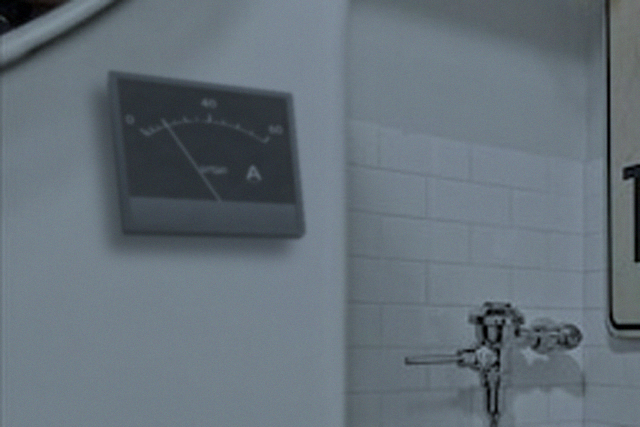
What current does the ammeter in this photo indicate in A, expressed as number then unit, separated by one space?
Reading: 20 A
